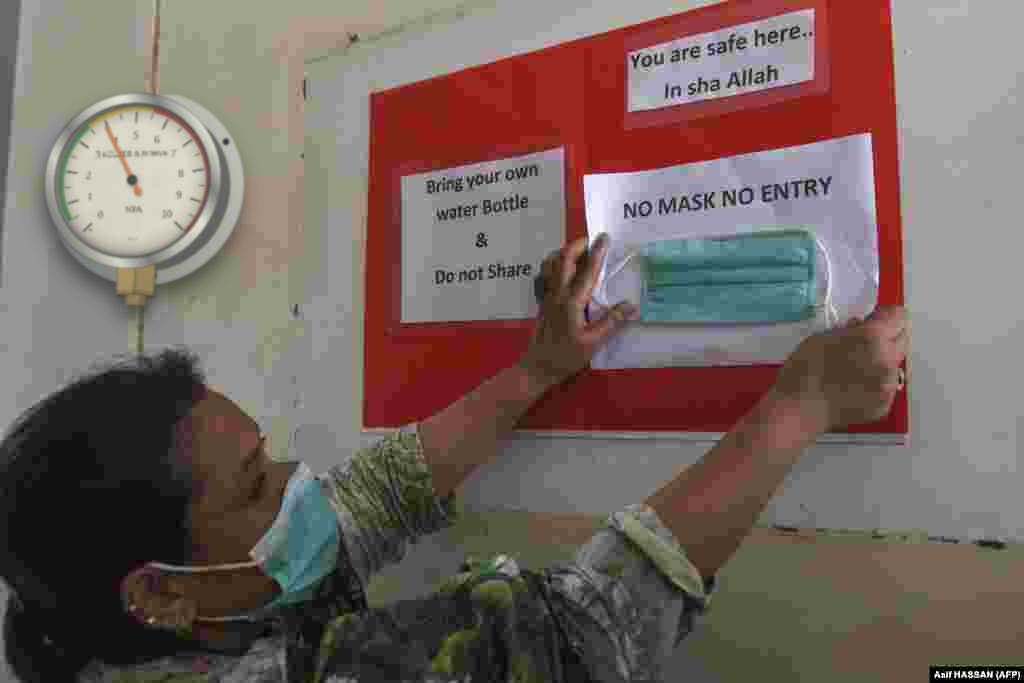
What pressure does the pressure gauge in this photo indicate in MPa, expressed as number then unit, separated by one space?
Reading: 4 MPa
